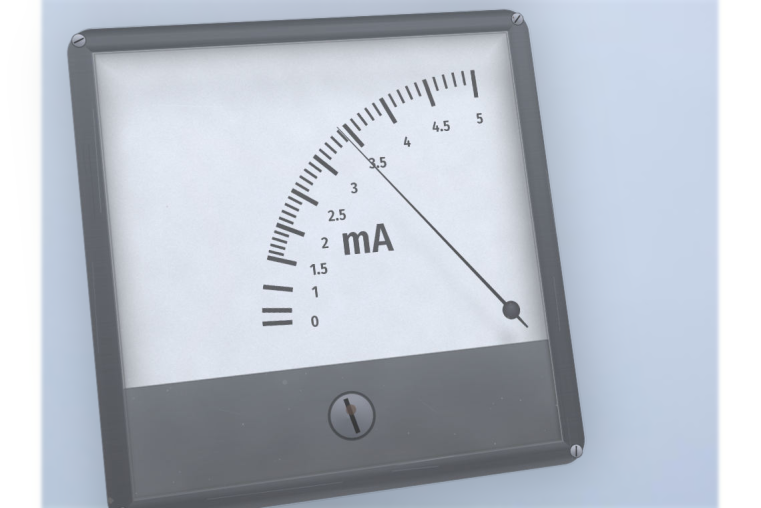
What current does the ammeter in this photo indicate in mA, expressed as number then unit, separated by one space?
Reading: 3.4 mA
